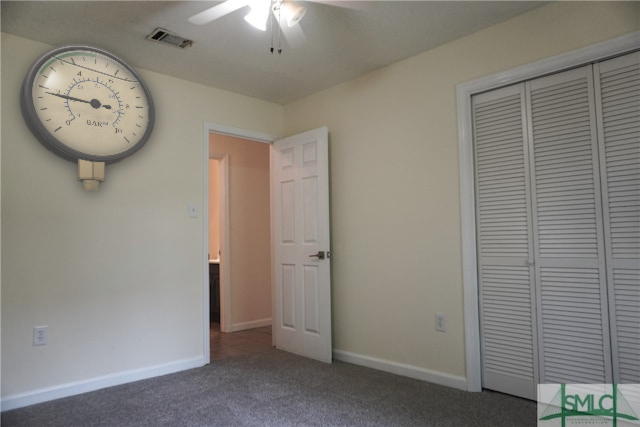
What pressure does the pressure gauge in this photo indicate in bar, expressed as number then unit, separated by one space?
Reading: 1.75 bar
